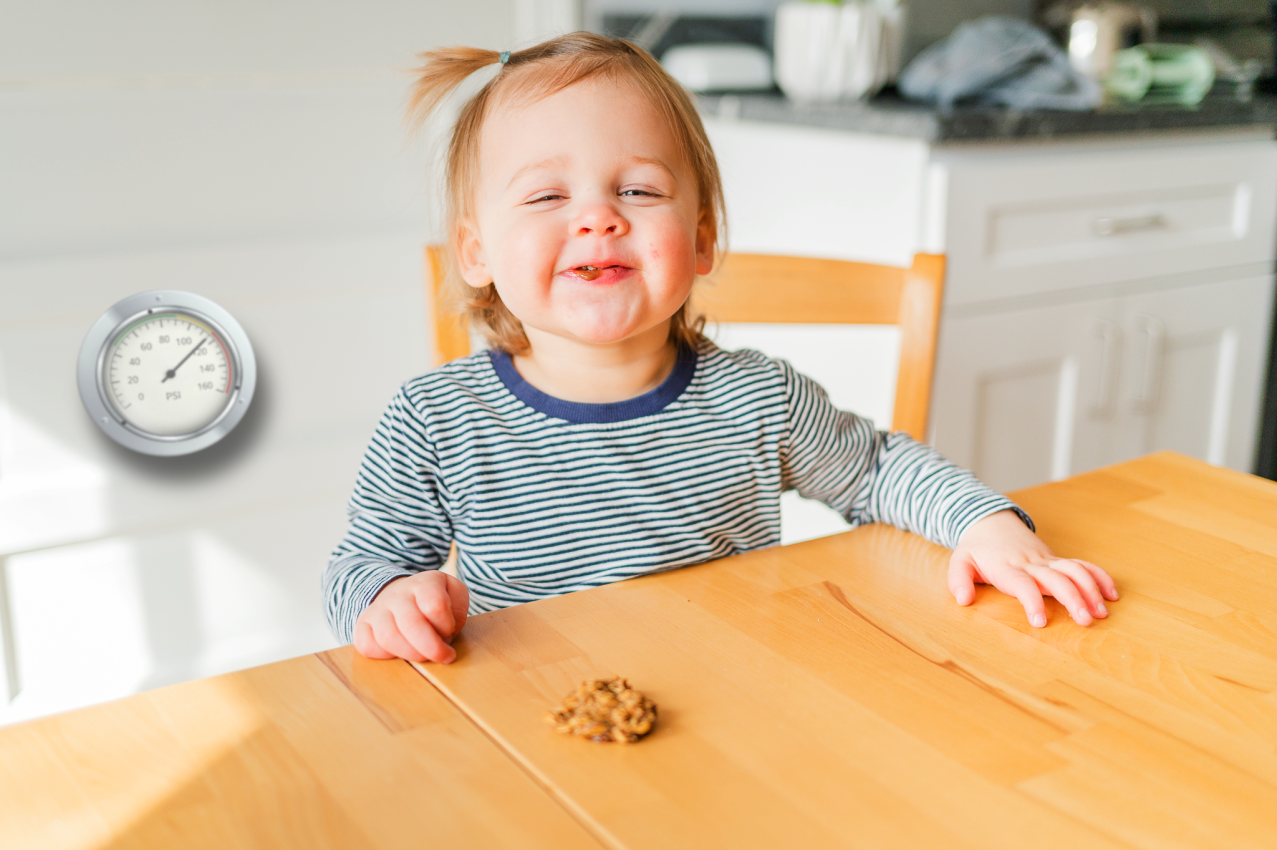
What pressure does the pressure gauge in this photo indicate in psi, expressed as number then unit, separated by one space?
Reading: 115 psi
